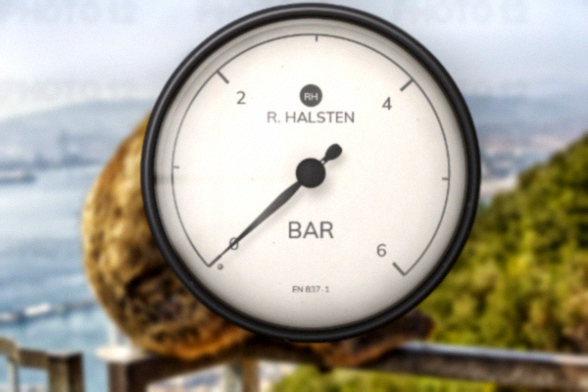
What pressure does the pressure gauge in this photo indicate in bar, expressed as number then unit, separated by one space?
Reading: 0 bar
